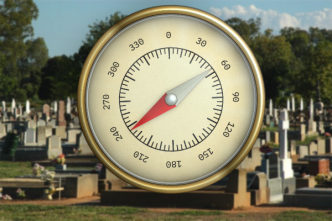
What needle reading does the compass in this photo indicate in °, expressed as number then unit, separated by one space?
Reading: 235 °
